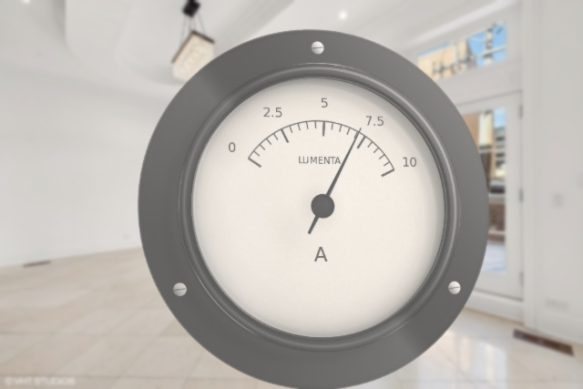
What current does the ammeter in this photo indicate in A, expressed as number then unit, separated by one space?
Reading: 7 A
